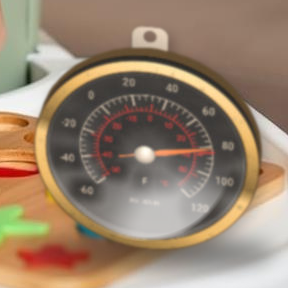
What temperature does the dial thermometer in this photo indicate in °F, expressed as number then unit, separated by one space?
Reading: 80 °F
